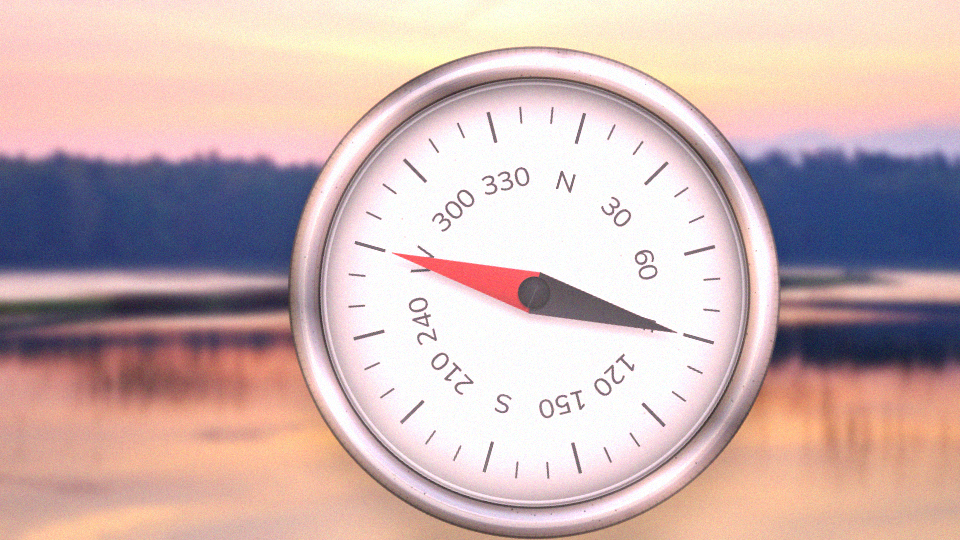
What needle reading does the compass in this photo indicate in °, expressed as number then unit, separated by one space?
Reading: 270 °
